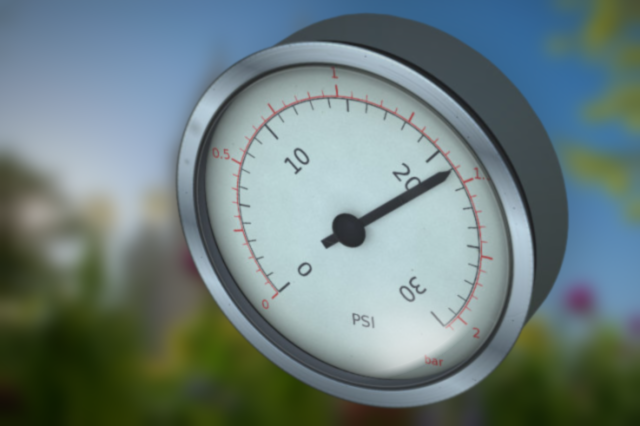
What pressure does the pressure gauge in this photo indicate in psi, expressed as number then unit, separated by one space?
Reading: 21 psi
